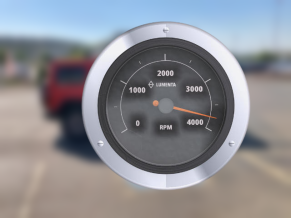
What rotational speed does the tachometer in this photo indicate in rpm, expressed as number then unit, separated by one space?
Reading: 3750 rpm
